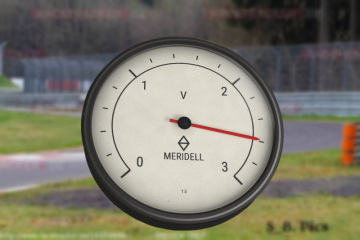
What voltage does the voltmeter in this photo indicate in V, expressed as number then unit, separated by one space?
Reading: 2.6 V
